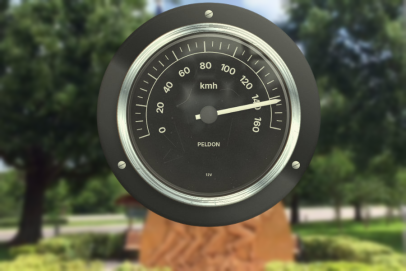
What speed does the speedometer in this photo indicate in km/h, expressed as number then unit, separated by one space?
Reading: 142.5 km/h
